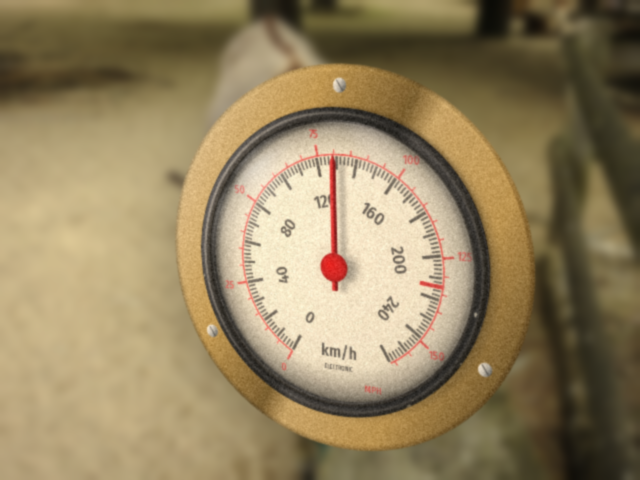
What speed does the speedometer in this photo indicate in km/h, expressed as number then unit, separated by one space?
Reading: 130 km/h
